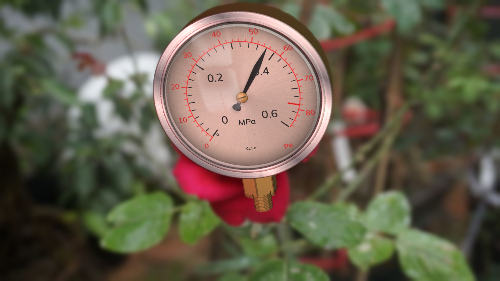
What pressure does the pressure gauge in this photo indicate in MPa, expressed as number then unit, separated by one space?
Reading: 0.38 MPa
